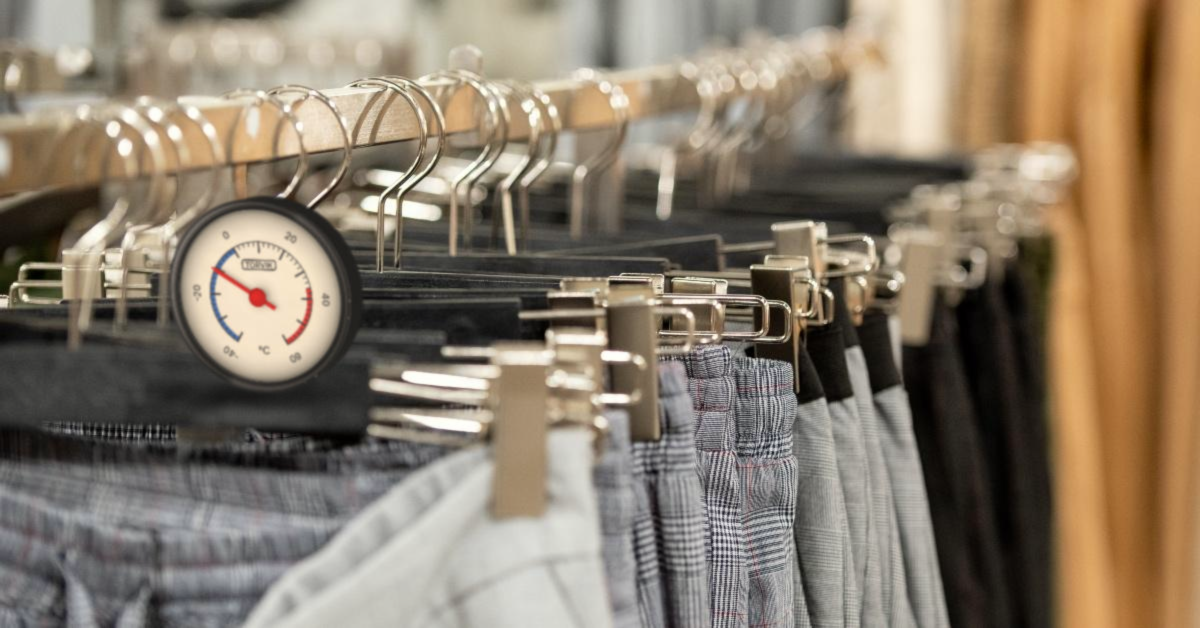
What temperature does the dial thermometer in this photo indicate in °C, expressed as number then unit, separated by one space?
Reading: -10 °C
